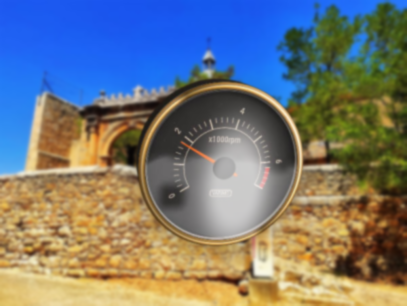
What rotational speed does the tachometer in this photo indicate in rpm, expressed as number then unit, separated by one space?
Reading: 1800 rpm
